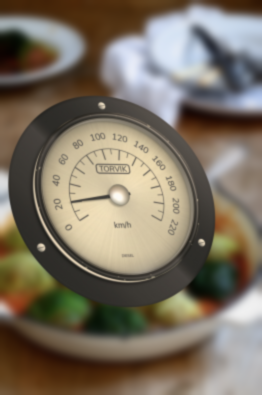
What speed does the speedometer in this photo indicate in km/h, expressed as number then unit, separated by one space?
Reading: 20 km/h
